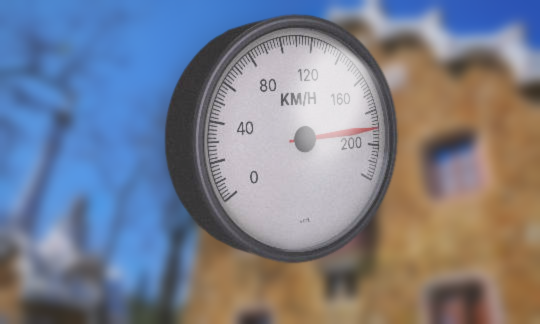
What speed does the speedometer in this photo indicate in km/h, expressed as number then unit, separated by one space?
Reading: 190 km/h
